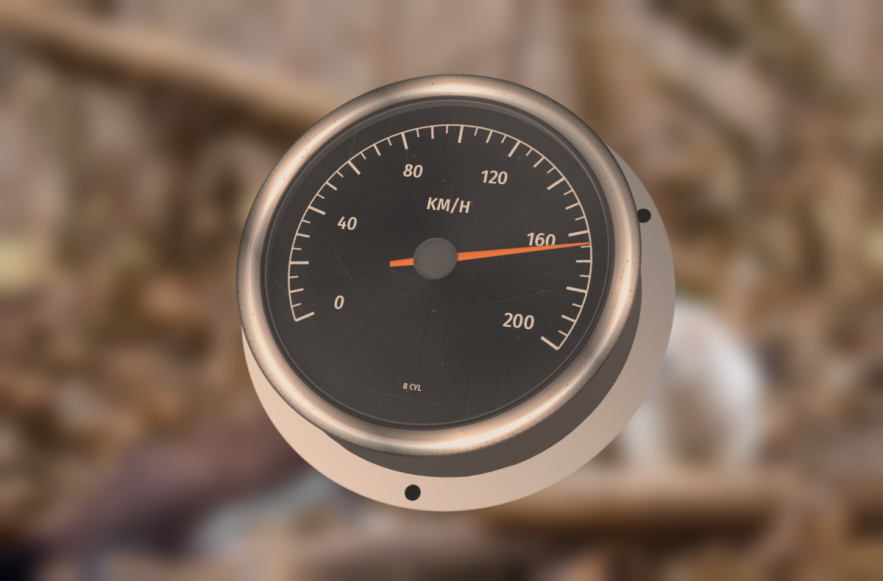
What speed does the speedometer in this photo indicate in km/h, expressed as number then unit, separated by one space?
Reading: 165 km/h
